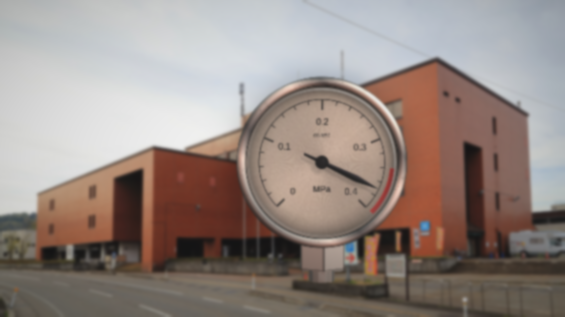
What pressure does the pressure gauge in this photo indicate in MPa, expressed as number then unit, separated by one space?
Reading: 0.37 MPa
